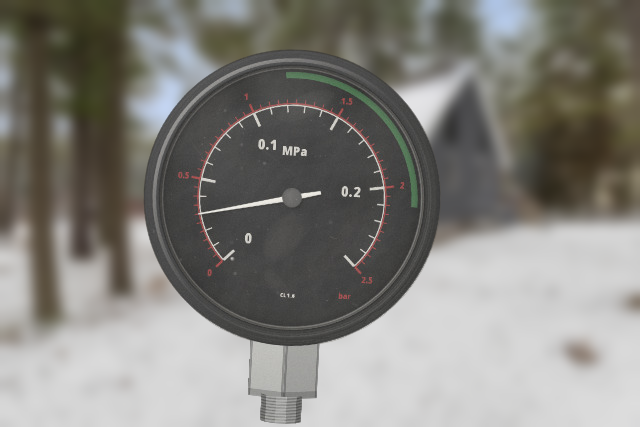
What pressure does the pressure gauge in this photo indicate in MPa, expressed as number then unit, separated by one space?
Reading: 0.03 MPa
